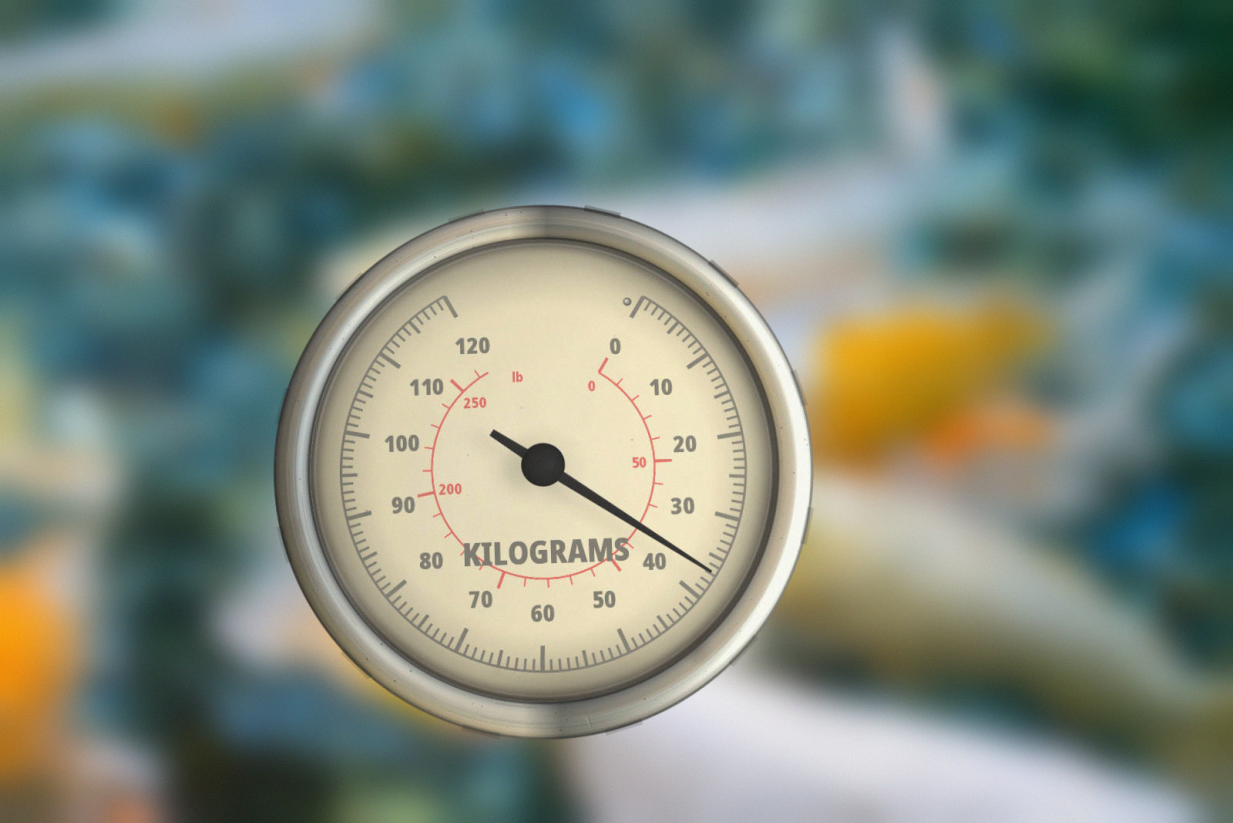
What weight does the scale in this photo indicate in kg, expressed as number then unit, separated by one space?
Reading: 37 kg
